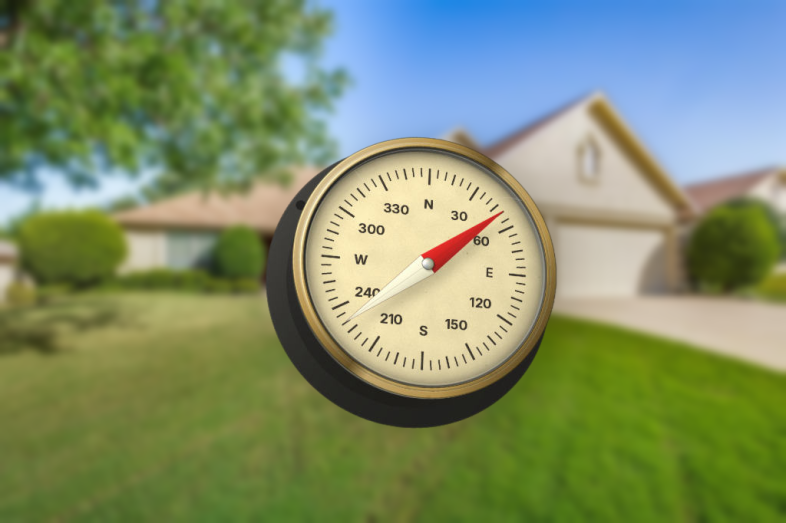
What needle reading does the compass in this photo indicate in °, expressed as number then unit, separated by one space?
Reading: 50 °
